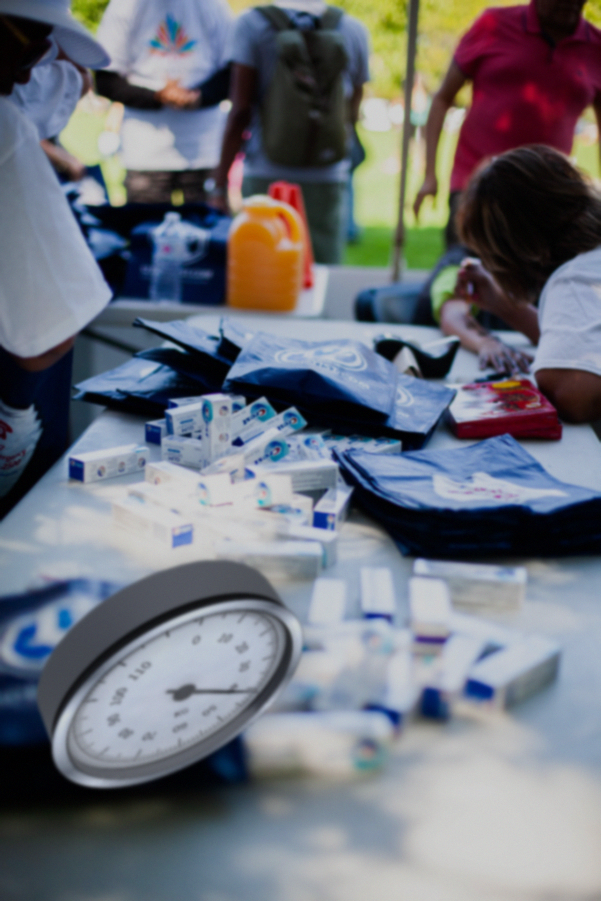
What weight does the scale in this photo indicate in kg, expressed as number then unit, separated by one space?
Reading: 40 kg
